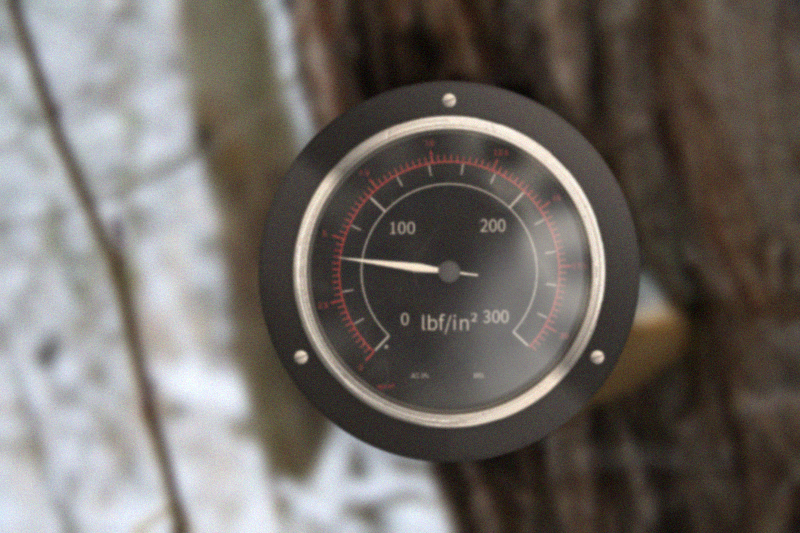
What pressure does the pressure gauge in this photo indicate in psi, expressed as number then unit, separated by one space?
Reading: 60 psi
